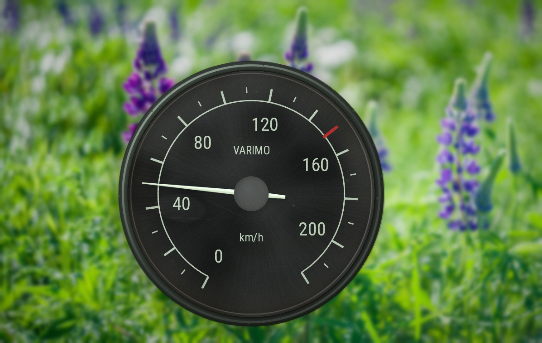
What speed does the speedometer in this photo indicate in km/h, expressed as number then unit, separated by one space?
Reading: 50 km/h
